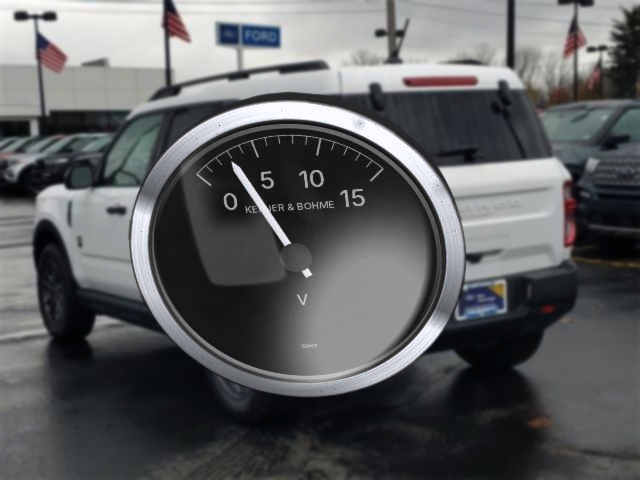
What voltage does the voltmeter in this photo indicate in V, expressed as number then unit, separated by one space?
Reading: 3 V
